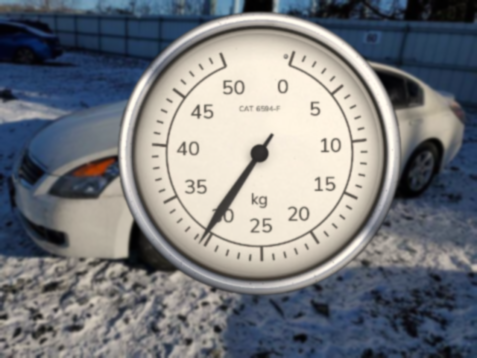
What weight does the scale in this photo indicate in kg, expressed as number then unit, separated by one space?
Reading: 30.5 kg
